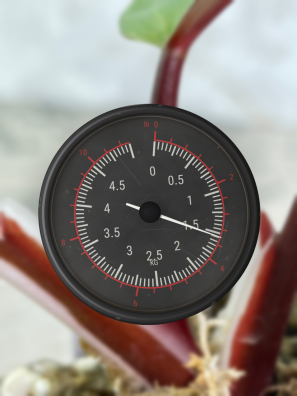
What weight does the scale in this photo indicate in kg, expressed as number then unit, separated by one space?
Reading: 1.55 kg
